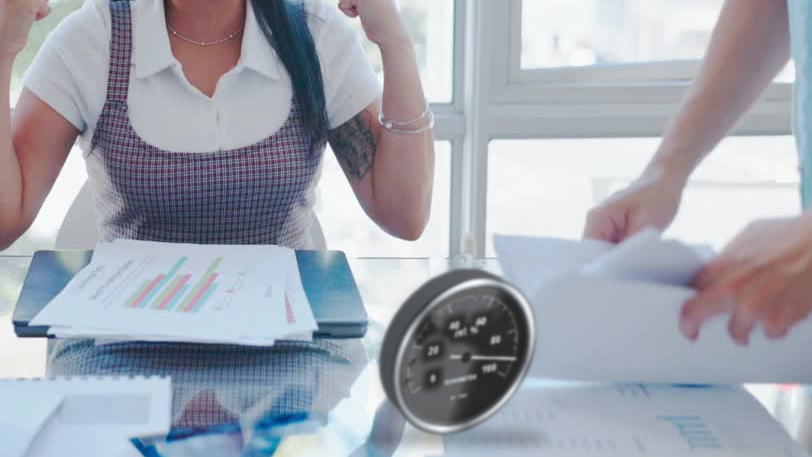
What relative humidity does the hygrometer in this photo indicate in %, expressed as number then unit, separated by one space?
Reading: 92 %
